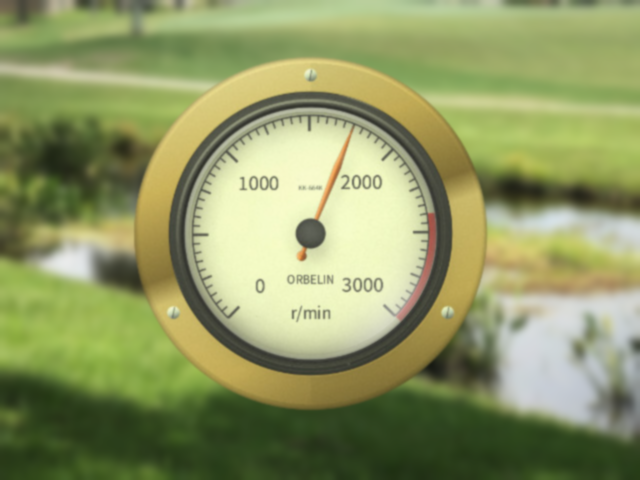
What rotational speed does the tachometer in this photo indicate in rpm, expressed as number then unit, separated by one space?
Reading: 1750 rpm
